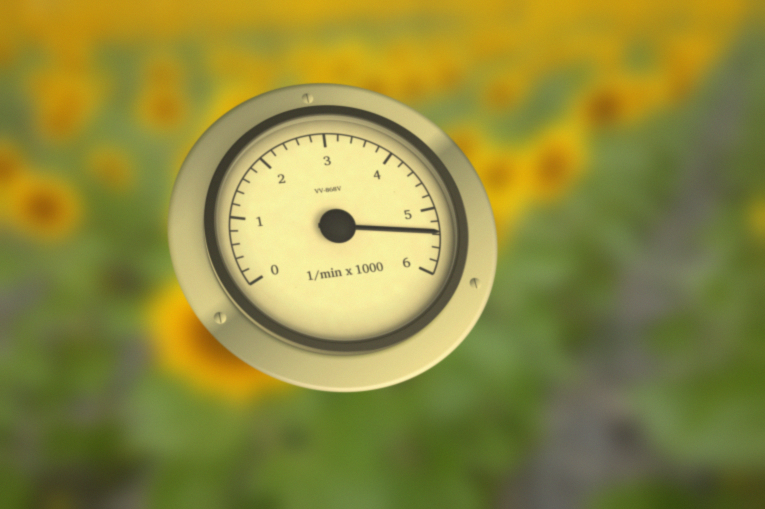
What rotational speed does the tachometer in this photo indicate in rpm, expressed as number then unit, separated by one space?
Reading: 5400 rpm
